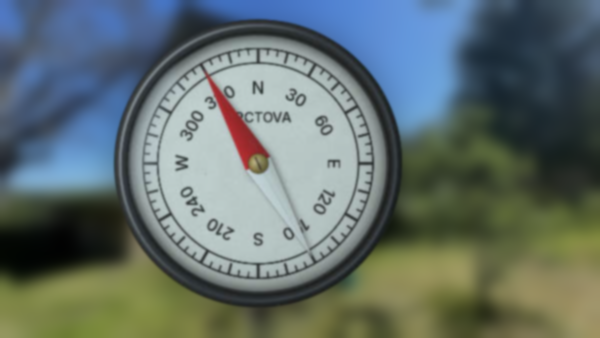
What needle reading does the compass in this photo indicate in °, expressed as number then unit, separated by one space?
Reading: 330 °
